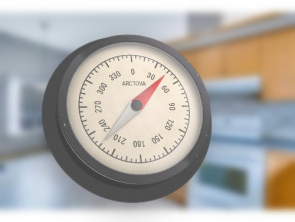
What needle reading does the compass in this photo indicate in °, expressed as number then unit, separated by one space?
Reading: 45 °
